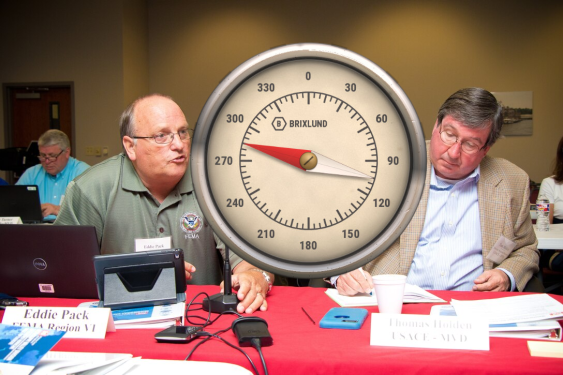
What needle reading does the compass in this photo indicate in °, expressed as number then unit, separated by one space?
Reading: 285 °
